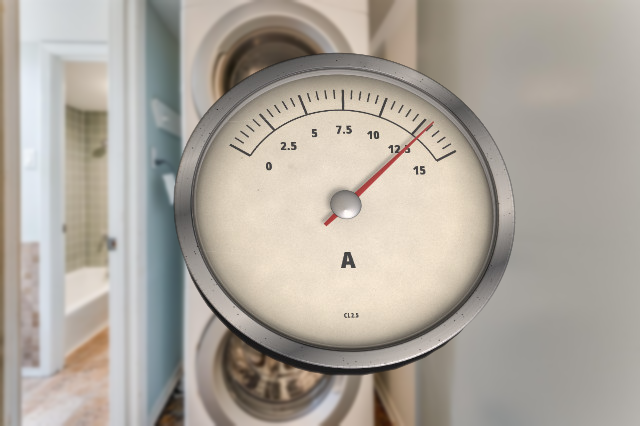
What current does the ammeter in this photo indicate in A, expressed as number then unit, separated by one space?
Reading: 13 A
